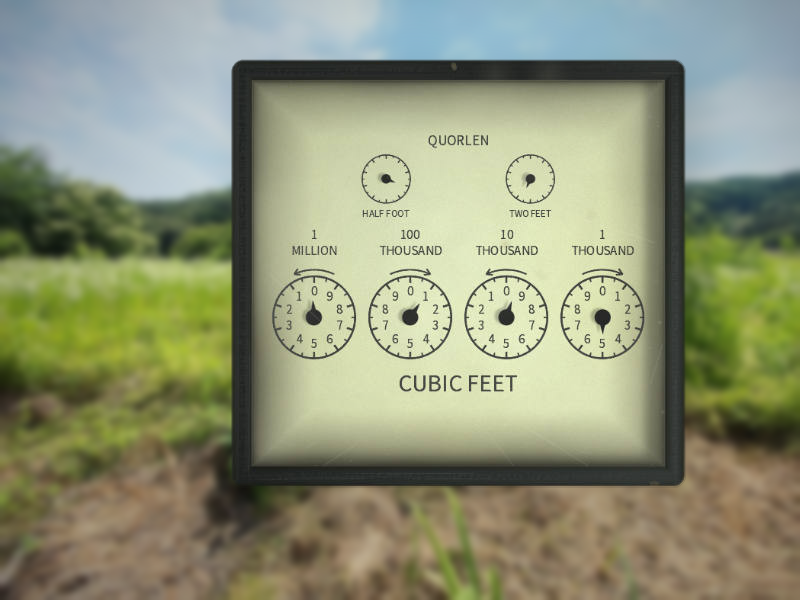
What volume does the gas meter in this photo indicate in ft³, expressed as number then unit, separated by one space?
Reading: 9500 ft³
